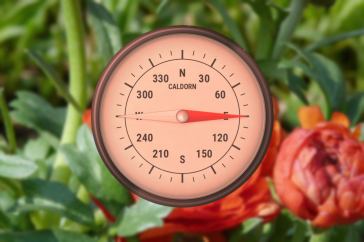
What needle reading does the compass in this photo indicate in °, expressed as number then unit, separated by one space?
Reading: 90 °
